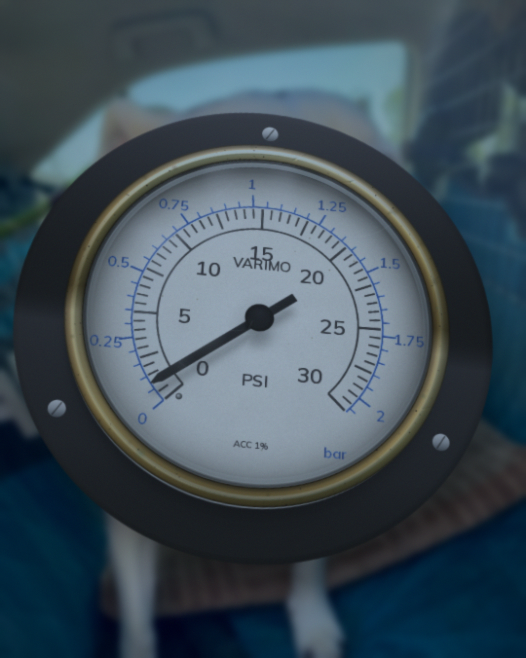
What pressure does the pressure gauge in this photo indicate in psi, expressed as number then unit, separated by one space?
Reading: 1 psi
